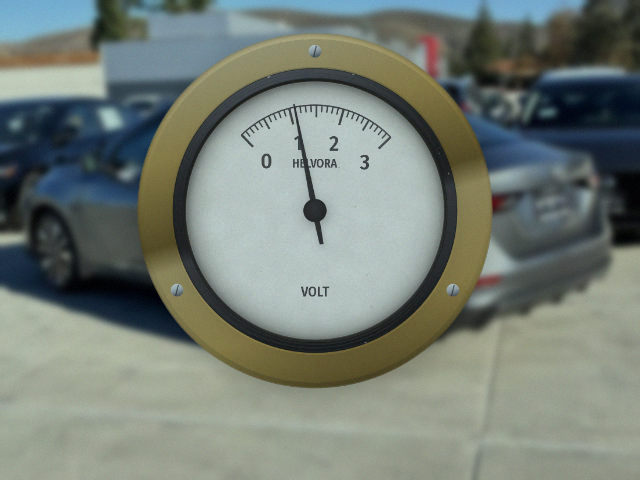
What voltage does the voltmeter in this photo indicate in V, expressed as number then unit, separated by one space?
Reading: 1.1 V
